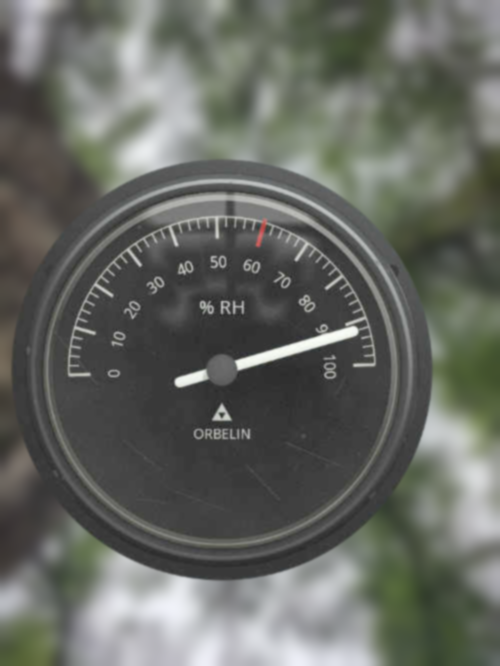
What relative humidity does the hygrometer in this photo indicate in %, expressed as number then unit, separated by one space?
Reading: 92 %
